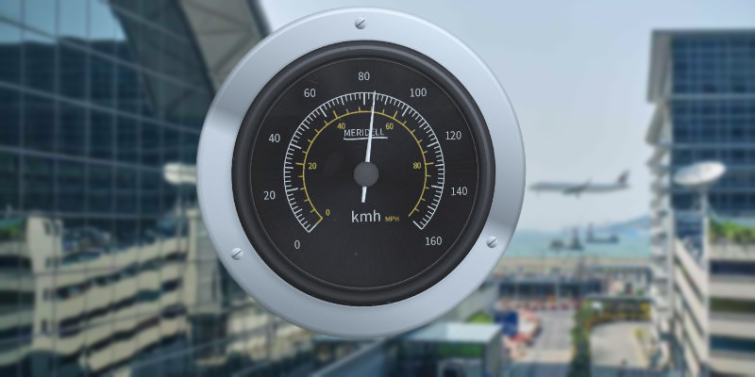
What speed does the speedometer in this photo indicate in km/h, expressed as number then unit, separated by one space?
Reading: 84 km/h
